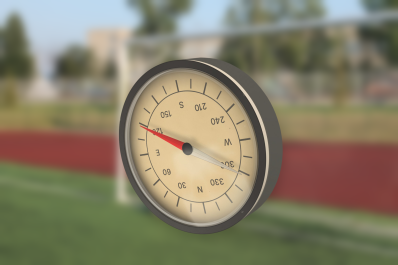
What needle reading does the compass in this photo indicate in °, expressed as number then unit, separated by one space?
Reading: 120 °
